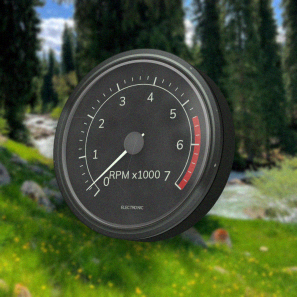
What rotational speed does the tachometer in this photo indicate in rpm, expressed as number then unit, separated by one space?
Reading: 200 rpm
